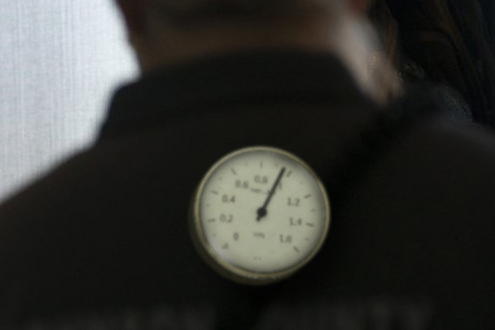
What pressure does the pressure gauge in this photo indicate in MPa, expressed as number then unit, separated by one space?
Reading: 0.95 MPa
